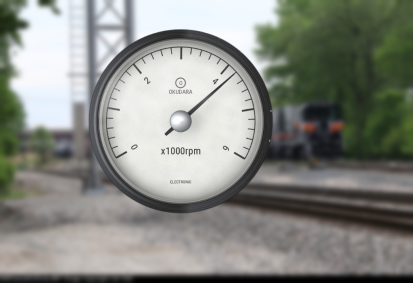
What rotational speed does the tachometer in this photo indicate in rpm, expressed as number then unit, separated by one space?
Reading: 4200 rpm
